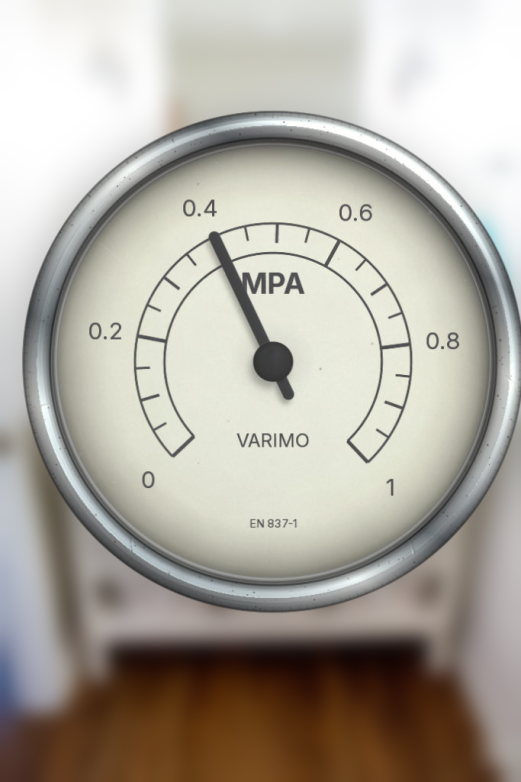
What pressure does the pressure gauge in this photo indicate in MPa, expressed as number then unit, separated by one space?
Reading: 0.4 MPa
